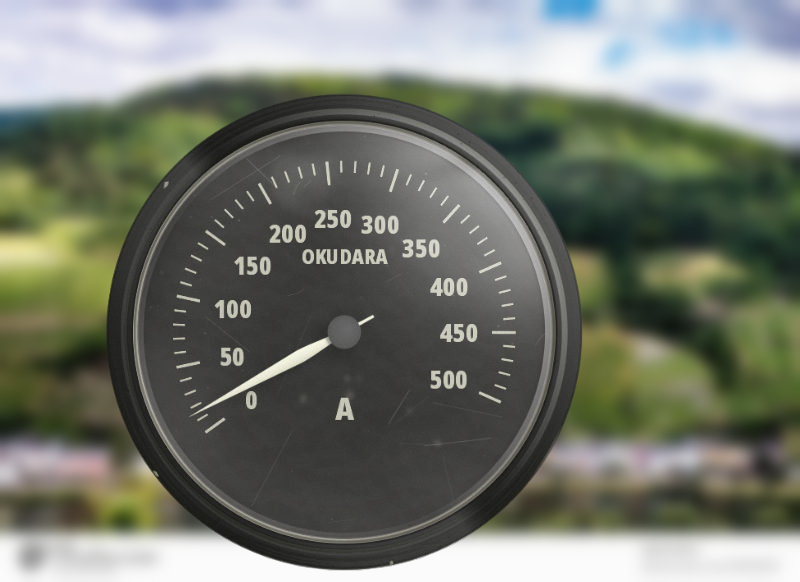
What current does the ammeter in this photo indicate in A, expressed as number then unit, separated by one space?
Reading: 15 A
